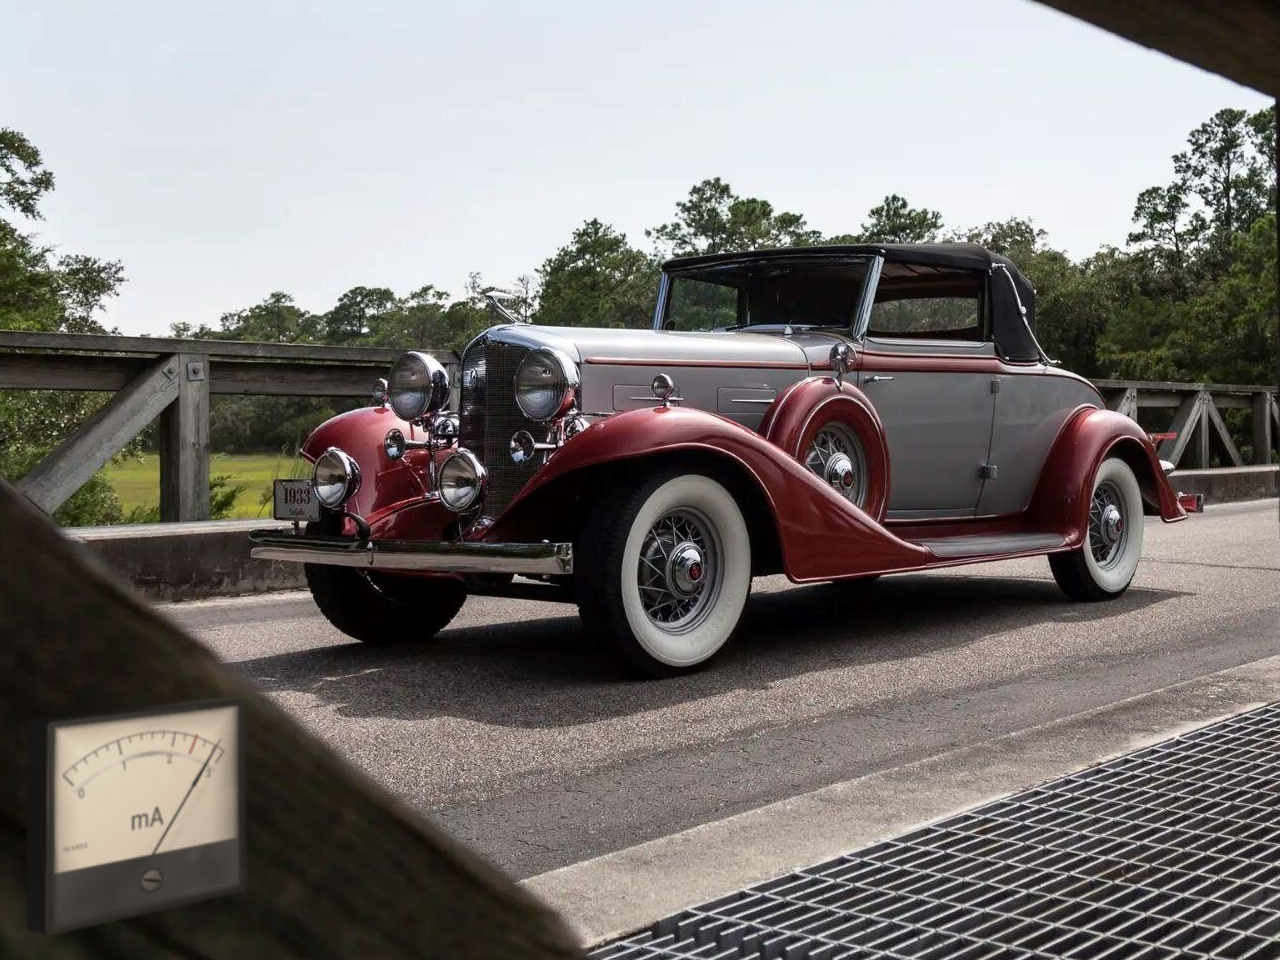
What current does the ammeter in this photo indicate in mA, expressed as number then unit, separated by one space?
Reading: 2.8 mA
